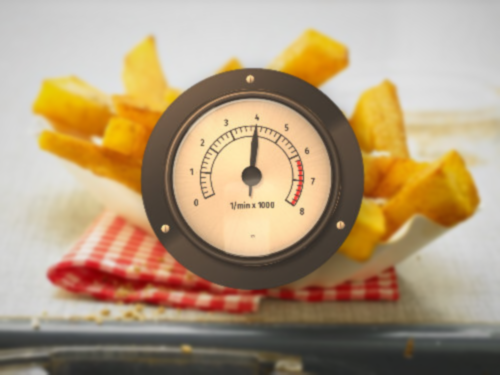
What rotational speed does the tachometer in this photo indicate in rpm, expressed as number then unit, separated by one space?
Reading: 4000 rpm
